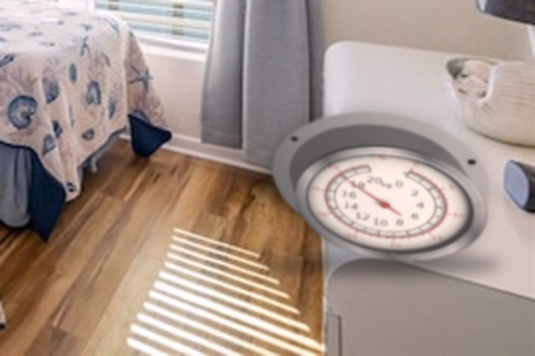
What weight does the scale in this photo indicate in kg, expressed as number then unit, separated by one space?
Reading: 18 kg
